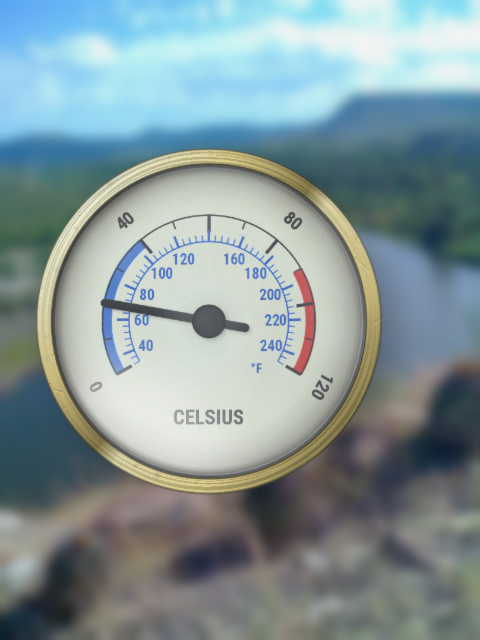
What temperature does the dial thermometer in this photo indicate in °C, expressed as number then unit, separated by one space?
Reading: 20 °C
